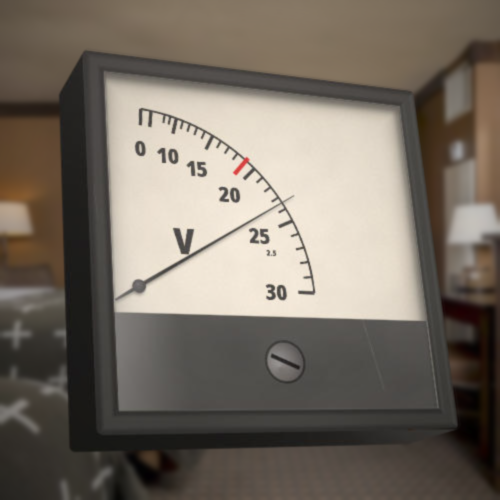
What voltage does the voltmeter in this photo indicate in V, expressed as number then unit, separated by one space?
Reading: 23.5 V
